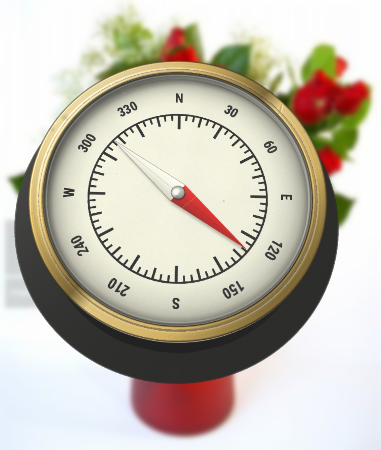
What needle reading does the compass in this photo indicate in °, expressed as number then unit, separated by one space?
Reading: 130 °
